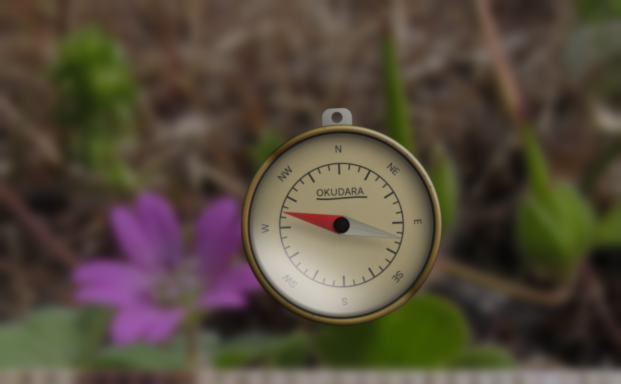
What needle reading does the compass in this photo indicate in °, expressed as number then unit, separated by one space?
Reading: 285 °
